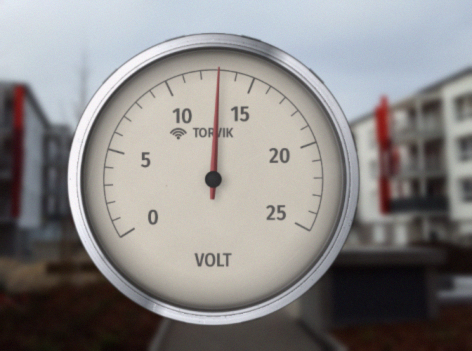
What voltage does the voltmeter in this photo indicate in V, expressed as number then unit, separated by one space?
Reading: 13 V
